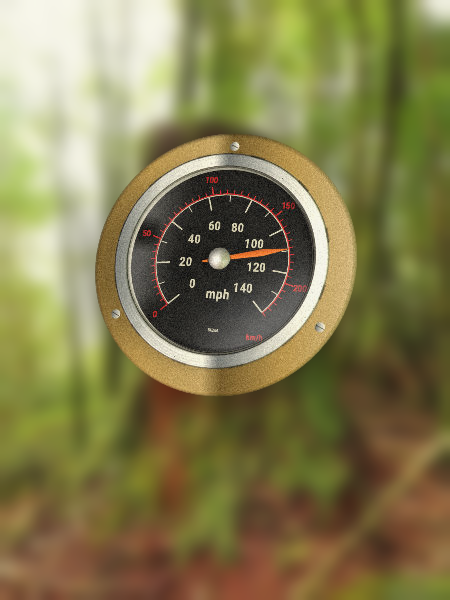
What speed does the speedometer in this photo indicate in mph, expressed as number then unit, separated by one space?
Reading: 110 mph
